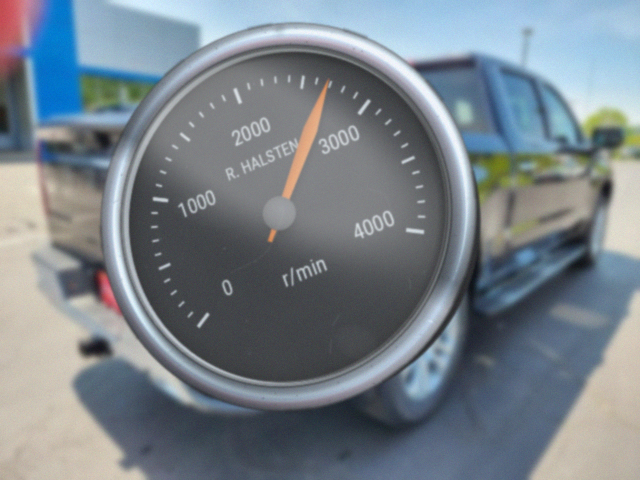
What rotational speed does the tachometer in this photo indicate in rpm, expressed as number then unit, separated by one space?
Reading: 2700 rpm
